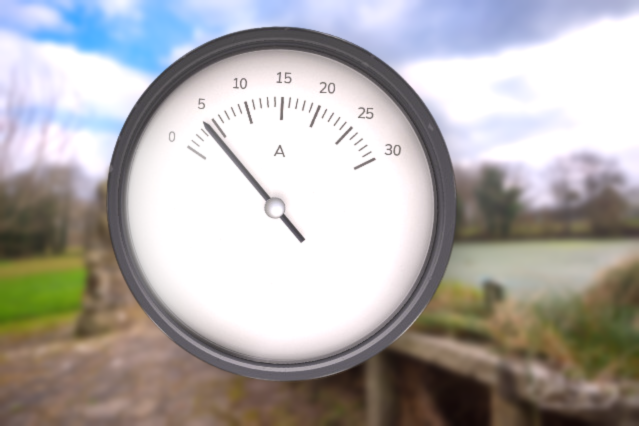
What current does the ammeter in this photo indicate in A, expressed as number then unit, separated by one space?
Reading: 4 A
